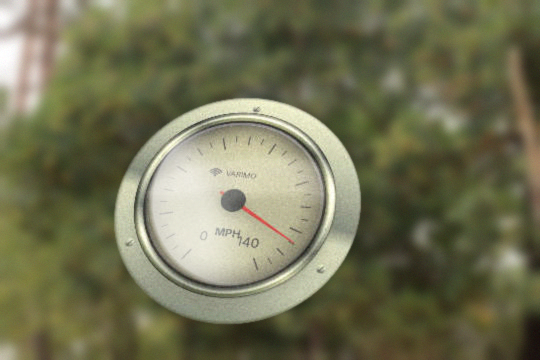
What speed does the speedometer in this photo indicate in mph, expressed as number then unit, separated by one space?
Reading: 125 mph
